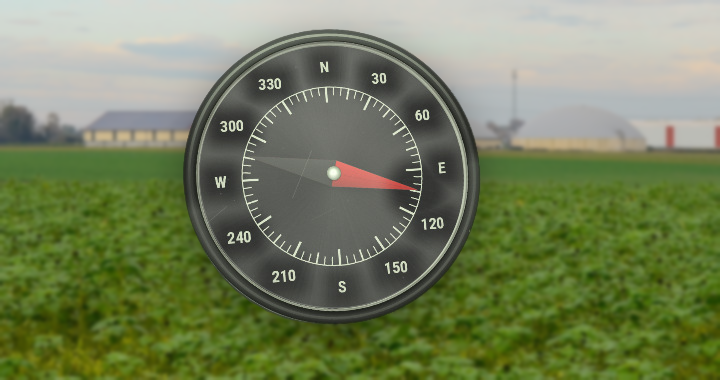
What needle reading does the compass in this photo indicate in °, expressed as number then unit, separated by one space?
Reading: 105 °
